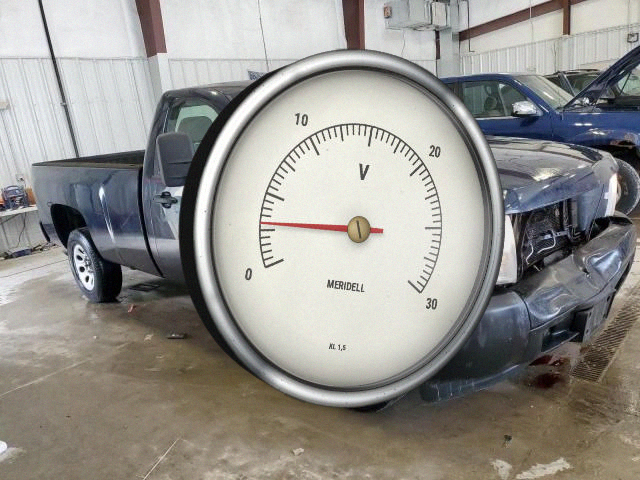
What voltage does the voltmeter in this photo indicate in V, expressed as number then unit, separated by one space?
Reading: 3 V
